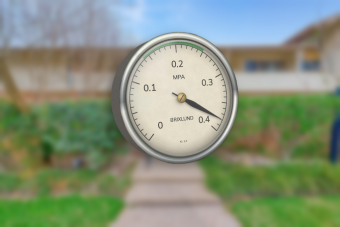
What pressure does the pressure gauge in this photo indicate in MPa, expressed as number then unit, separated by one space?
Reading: 0.38 MPa
